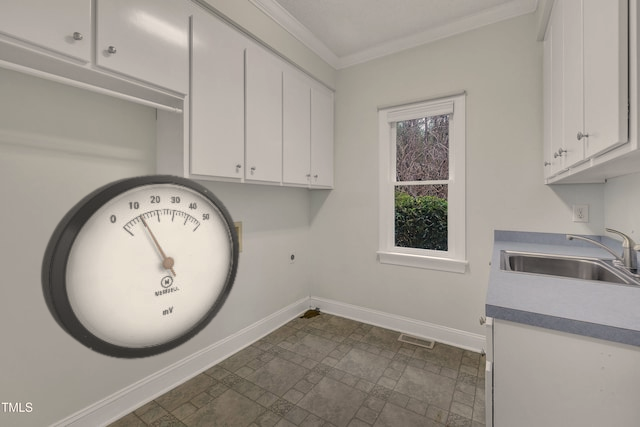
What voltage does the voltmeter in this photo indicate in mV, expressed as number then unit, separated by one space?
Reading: 10 mV
